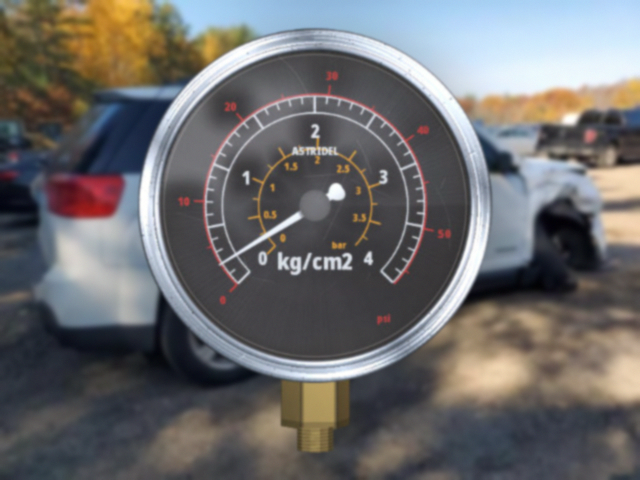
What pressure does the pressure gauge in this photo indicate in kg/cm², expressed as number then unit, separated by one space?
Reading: 0.2 kg/cm²
